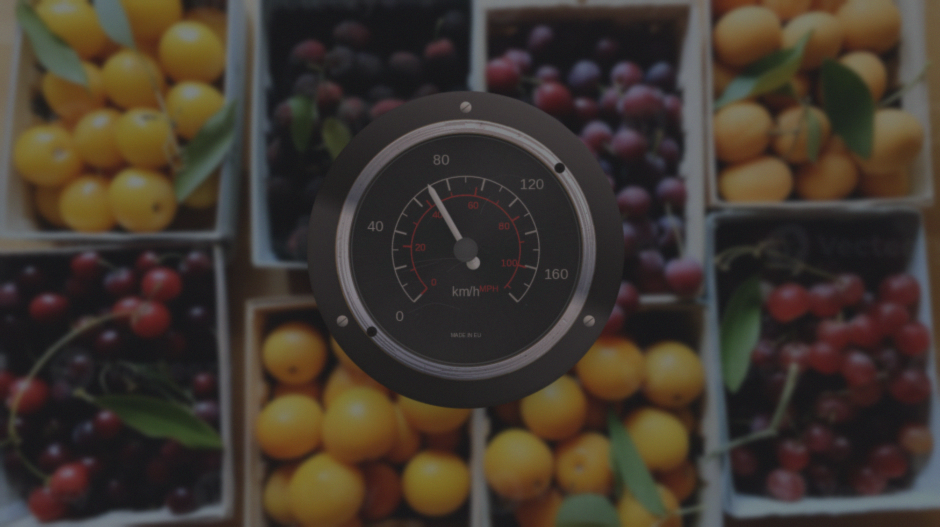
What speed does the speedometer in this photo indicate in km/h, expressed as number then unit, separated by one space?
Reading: 70 km/h
